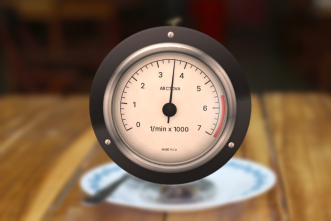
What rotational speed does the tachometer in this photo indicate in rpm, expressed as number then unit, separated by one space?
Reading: 3600 rpm
